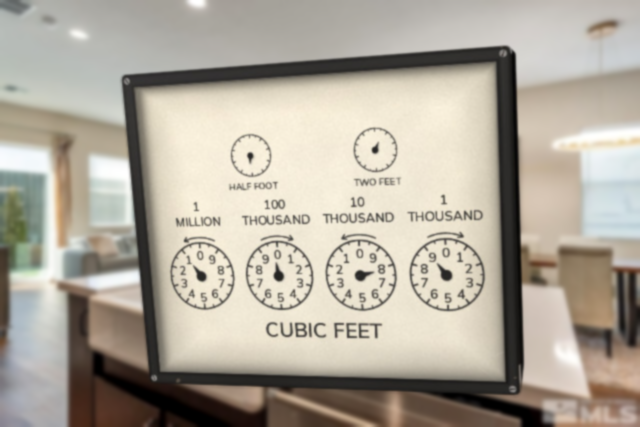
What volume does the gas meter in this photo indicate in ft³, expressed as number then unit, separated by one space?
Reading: 97900 ft³
